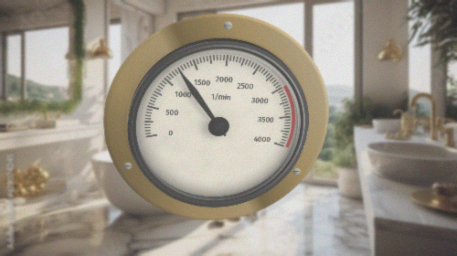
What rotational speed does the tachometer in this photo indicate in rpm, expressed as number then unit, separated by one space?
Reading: 1250 rpm
